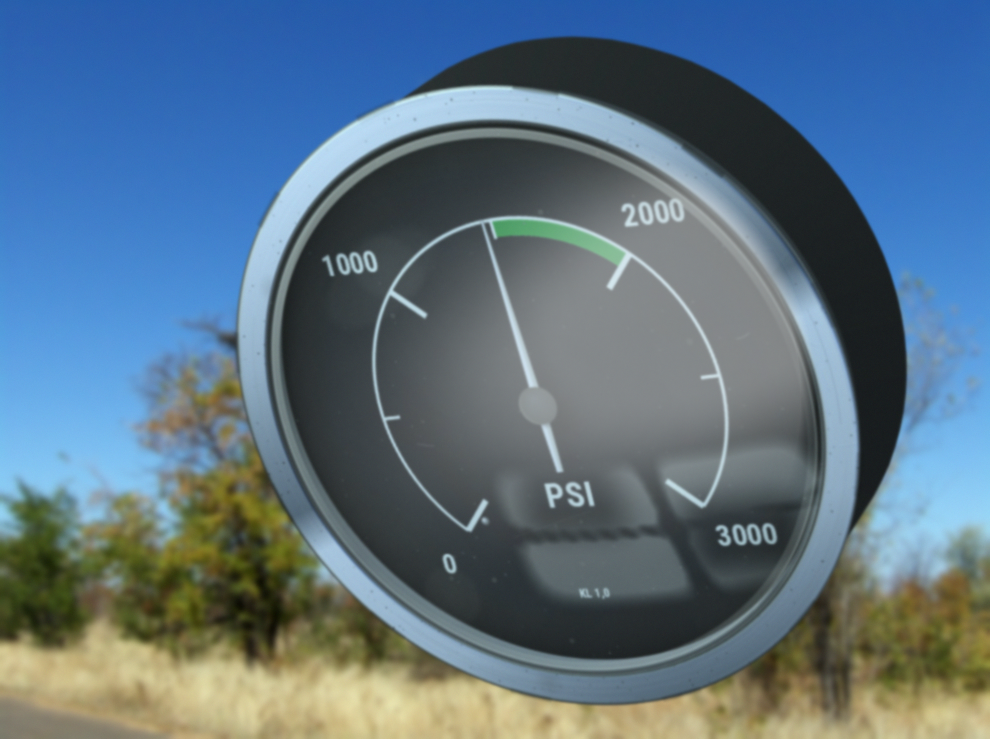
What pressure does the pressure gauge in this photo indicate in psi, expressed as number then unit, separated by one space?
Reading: 1500 psi
